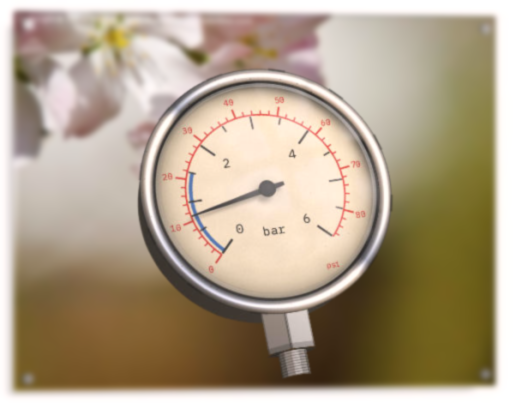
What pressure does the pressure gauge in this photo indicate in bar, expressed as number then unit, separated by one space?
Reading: 0.75 bar
